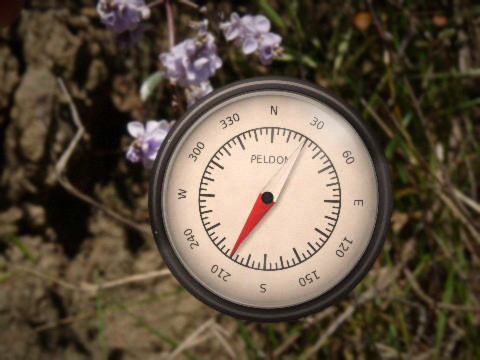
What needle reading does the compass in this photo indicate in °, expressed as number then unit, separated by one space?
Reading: 210 °
